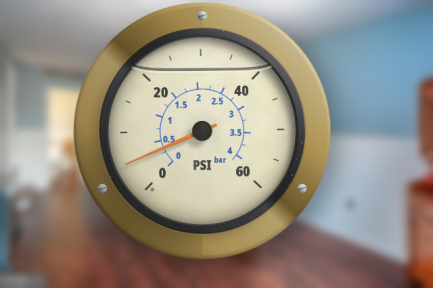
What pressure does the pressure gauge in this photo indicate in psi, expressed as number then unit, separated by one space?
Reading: 5 psi
